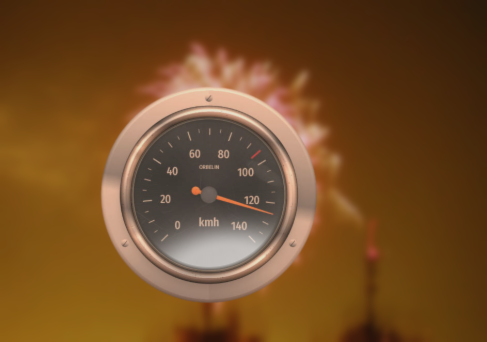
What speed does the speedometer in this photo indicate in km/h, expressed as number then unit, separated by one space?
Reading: 125 km/h
